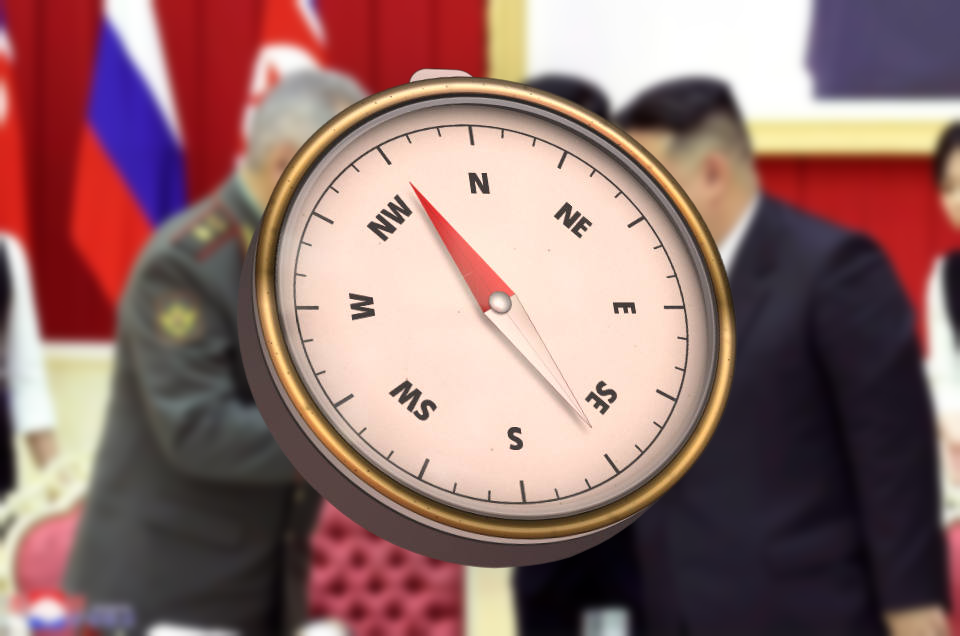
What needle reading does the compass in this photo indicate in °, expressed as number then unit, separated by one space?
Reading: 330 °
